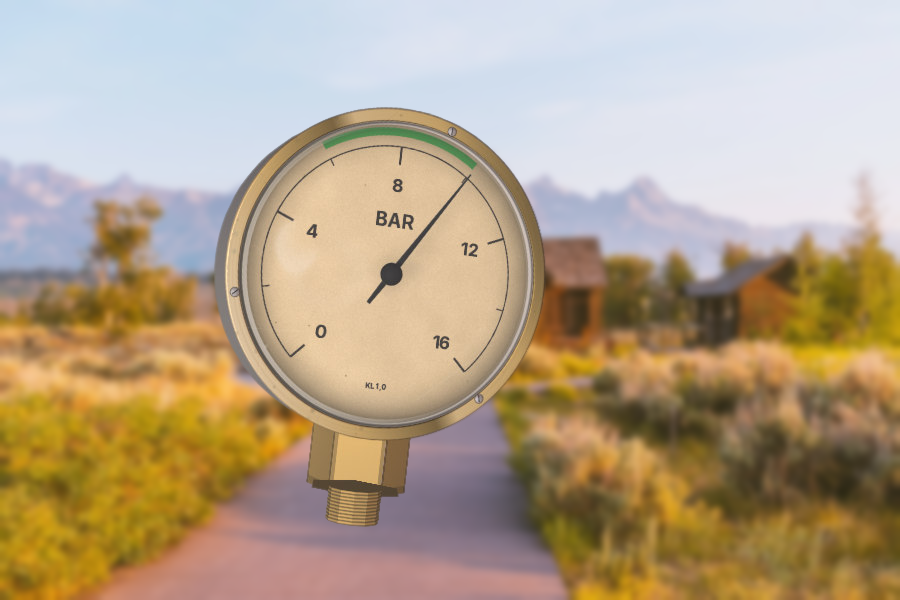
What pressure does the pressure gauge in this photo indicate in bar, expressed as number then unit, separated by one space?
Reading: 10 bar
